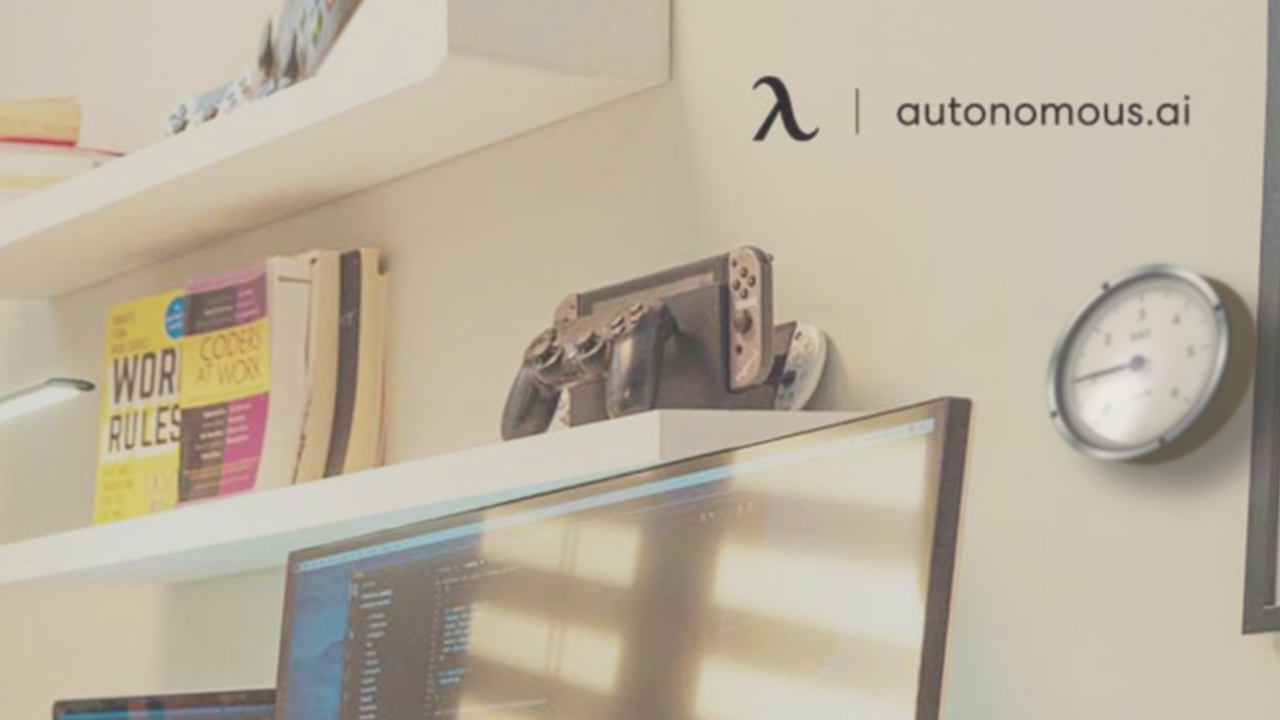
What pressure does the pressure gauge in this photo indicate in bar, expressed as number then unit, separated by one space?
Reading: 1 bar
